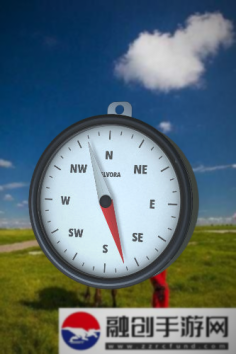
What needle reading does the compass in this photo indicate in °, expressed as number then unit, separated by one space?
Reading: 160 °
